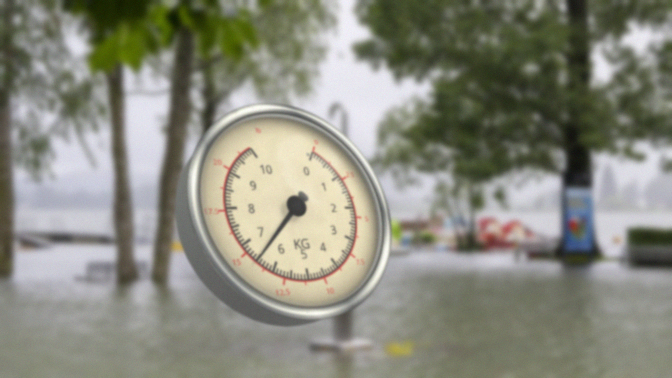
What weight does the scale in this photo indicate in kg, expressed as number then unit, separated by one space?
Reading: 6.5 kg
